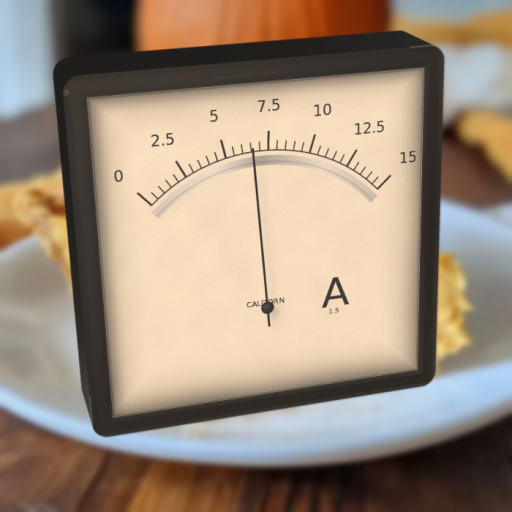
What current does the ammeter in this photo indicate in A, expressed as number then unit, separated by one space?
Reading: 6.5 A
